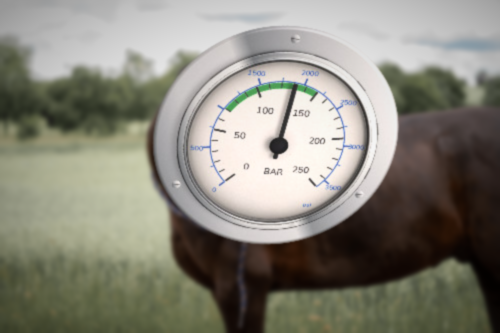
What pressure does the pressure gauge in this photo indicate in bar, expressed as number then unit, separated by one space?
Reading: 130 bar
